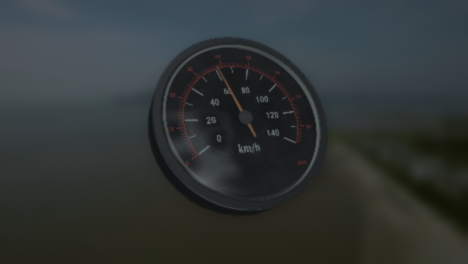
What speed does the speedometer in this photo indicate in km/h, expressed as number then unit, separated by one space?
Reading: 60 km/h
